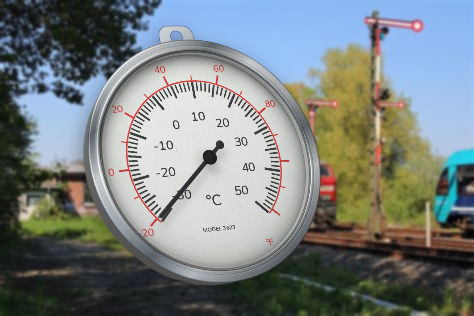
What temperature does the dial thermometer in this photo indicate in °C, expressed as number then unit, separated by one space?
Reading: -29 °C
